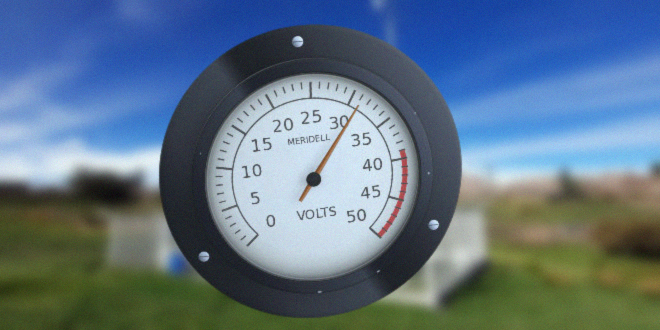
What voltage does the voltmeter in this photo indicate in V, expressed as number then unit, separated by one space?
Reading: 31 V
